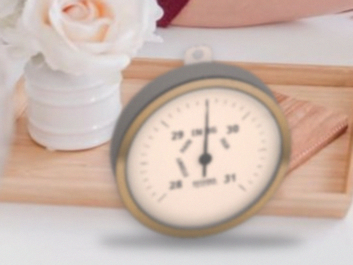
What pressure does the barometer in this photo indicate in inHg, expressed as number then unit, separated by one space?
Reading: 29.5 inHg
